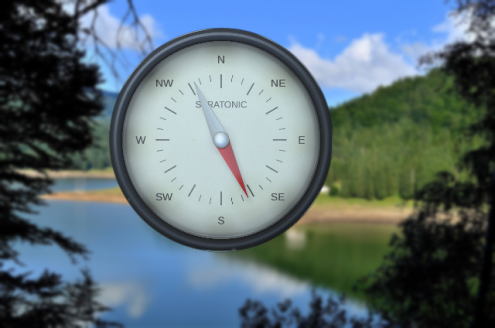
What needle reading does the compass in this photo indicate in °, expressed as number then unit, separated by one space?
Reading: 155 °
